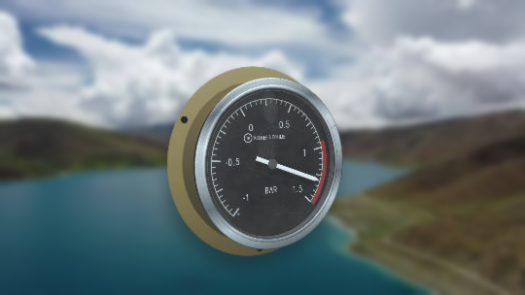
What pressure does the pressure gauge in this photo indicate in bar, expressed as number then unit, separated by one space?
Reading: 1.3 bar
